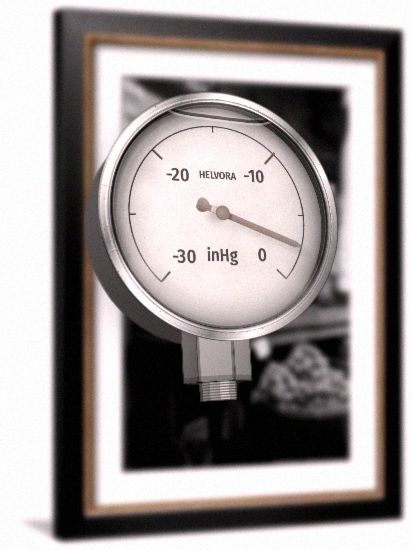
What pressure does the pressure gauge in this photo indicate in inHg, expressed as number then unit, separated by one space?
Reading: -2.5 inHg
